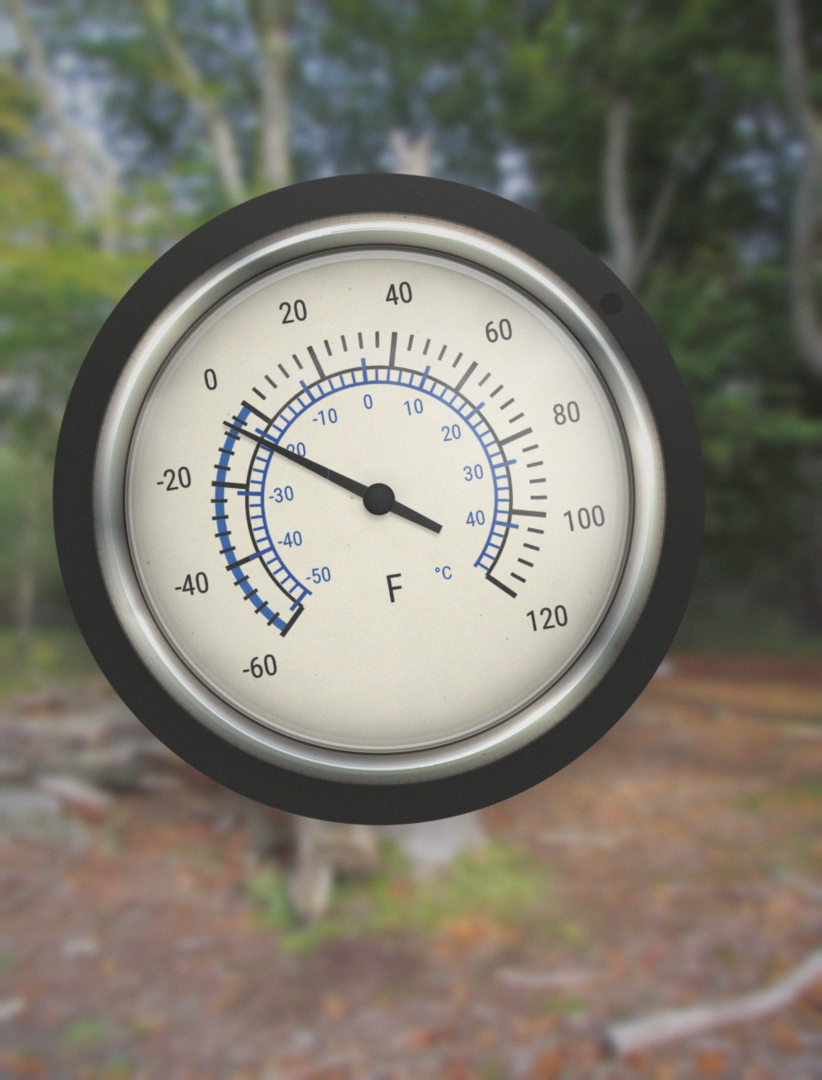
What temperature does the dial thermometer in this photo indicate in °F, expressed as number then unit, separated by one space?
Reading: -6 °F
